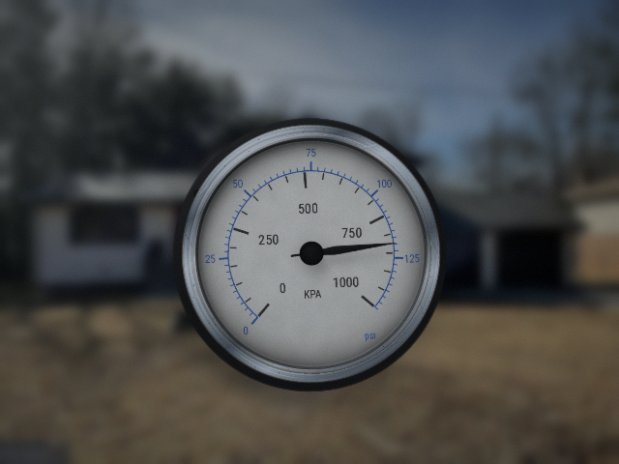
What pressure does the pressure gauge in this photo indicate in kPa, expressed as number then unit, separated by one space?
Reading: 825 kPa
